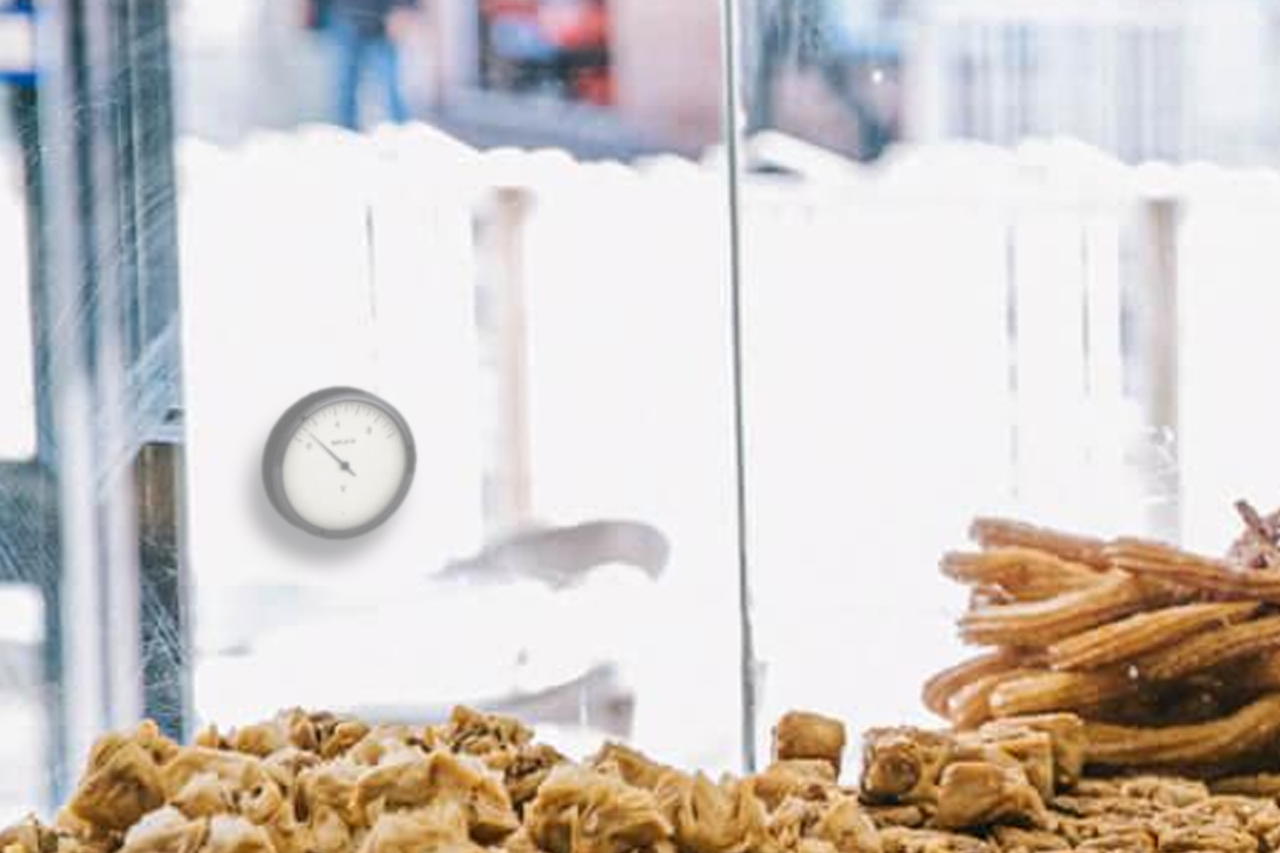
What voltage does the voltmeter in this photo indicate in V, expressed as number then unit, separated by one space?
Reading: 1 V
